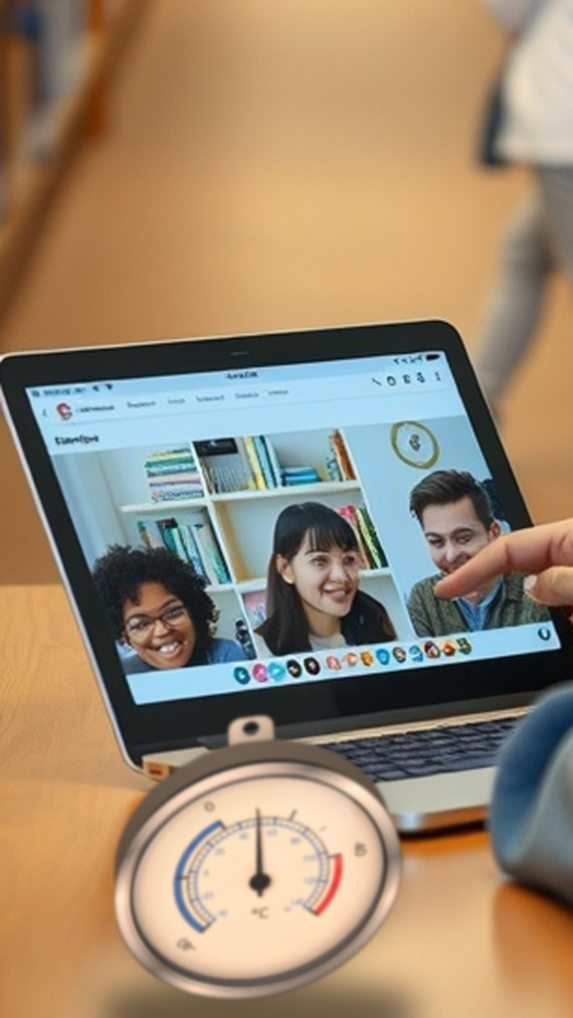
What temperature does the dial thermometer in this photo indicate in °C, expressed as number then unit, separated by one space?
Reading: 10 °C
